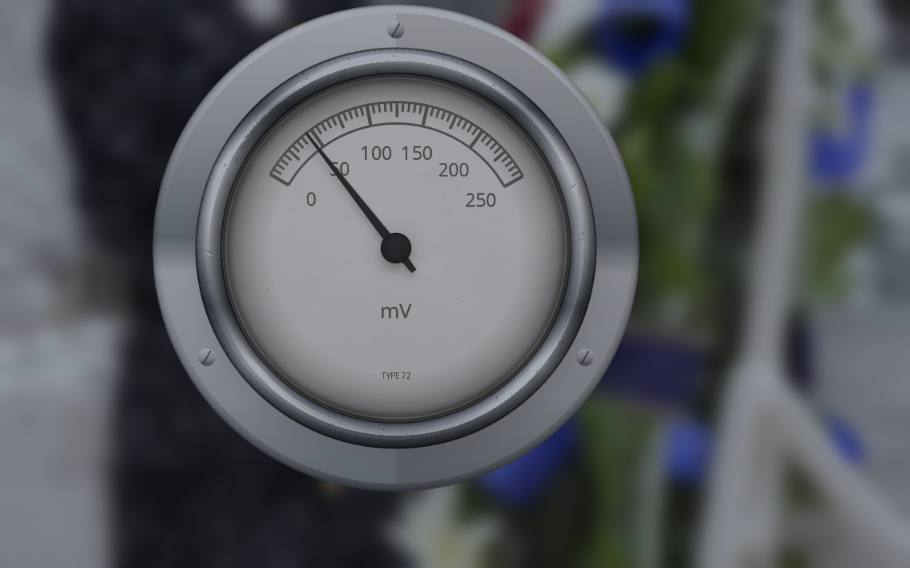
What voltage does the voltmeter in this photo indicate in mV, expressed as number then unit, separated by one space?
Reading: 45 mV
